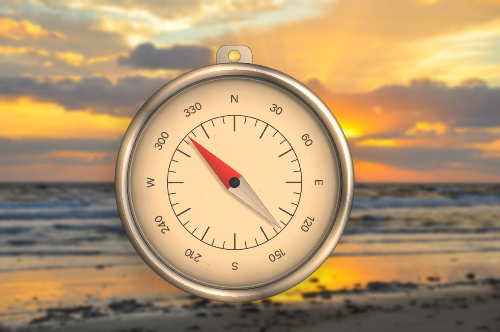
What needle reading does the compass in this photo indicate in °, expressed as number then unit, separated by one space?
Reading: 315 °
